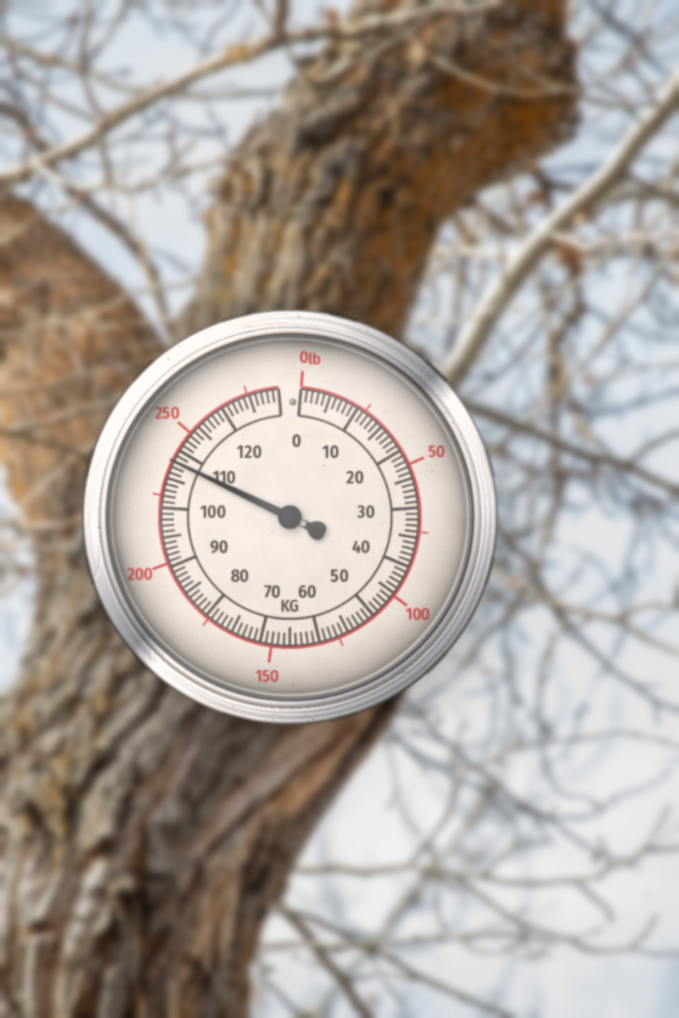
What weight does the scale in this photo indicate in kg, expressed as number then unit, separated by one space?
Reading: 108 kg
